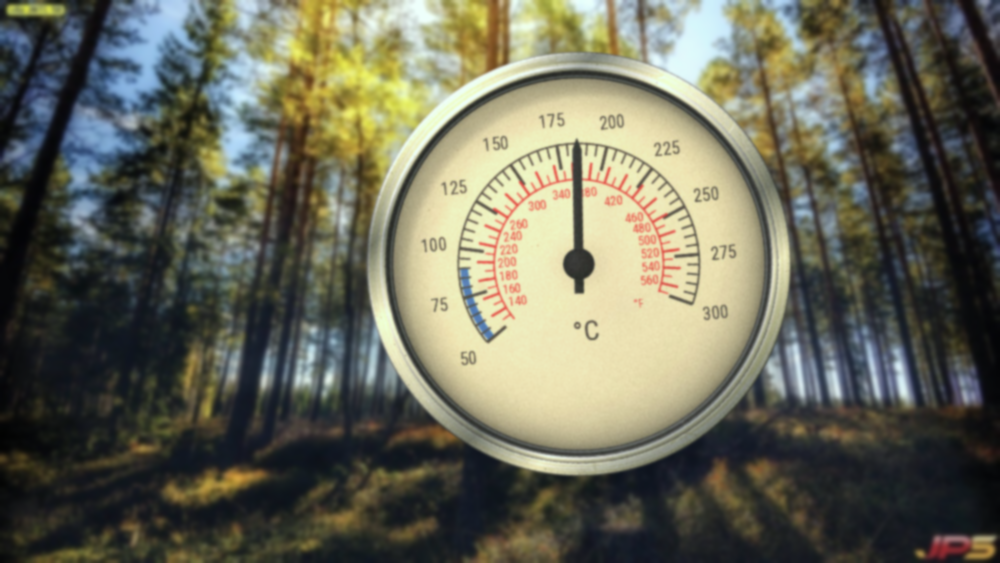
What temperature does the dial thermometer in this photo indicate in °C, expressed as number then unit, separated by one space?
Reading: 185 °C
